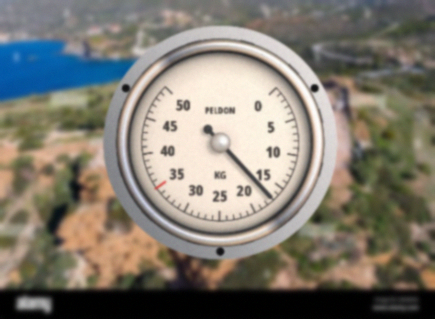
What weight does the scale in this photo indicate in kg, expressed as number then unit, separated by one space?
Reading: 17 kg
